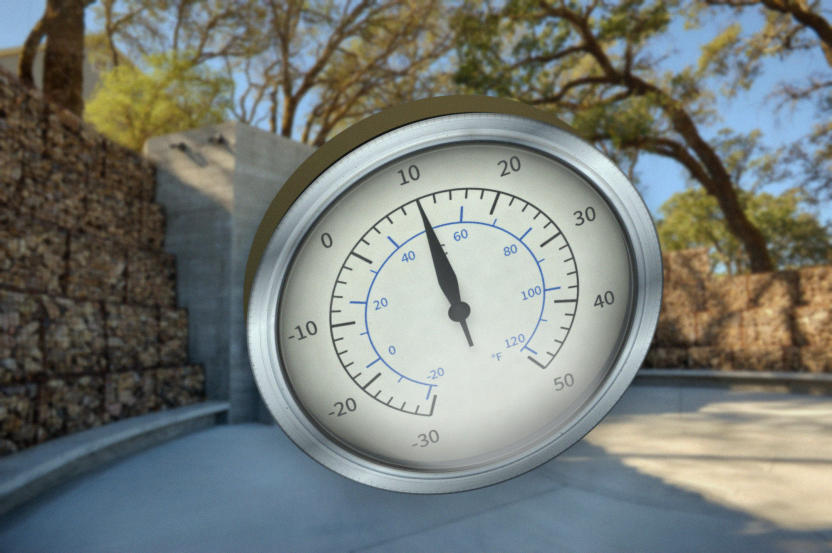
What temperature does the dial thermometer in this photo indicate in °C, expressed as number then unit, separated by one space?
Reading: 10 °C
